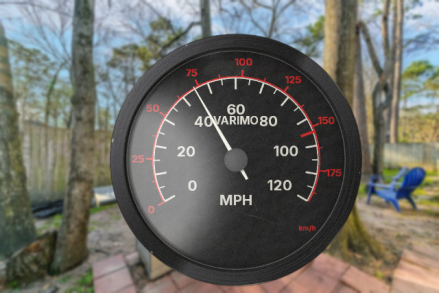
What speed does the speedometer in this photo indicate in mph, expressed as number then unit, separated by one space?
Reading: 45 mph
